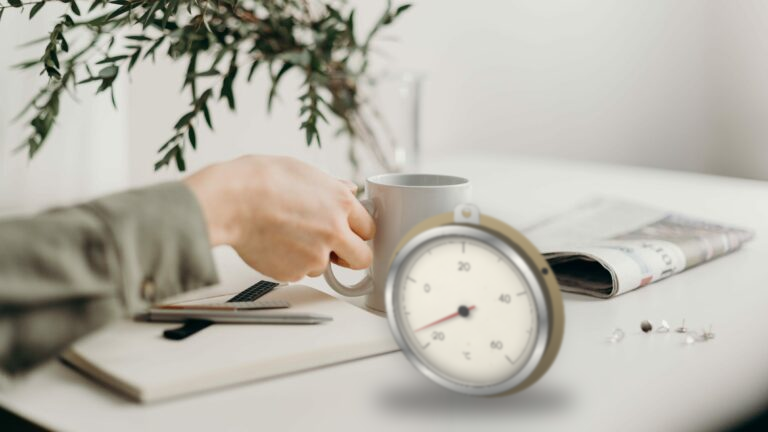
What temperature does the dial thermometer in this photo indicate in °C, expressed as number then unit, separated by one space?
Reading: -15 °C
